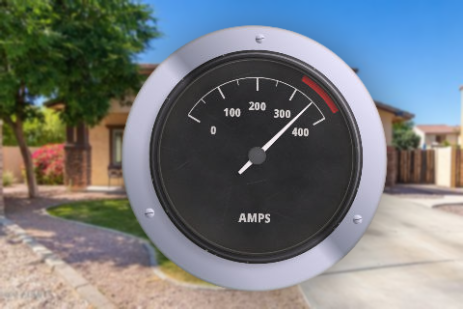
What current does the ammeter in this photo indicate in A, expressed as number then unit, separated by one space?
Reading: 350 A
